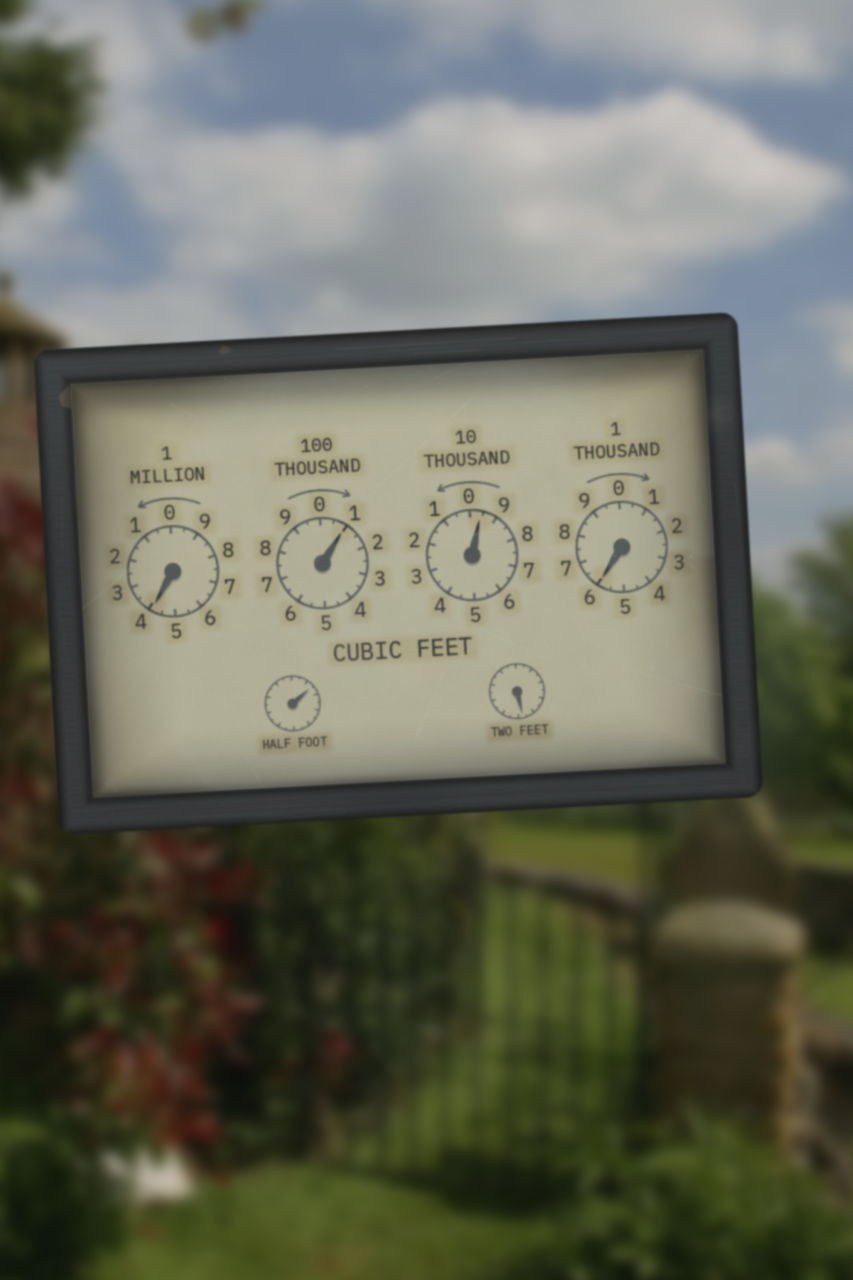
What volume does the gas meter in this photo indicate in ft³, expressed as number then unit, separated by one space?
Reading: 409600 ft³
